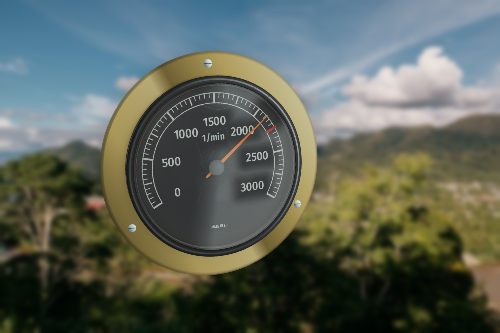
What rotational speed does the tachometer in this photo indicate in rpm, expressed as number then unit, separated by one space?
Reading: 2100 rpm
